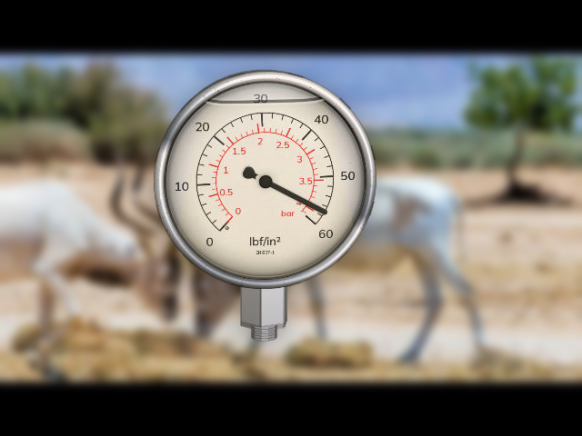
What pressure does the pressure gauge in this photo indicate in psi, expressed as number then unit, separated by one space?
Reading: 57 psi
